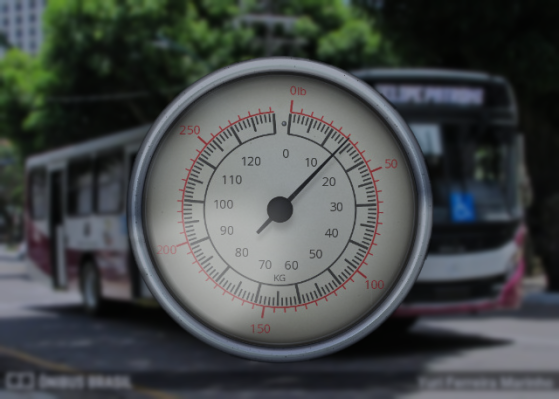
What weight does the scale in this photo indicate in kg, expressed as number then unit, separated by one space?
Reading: 14 kg
